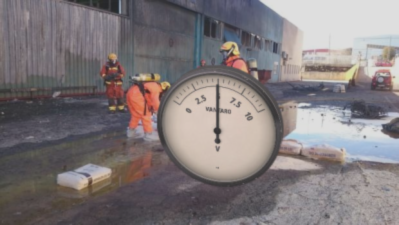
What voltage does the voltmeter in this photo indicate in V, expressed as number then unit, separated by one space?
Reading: 5 V
